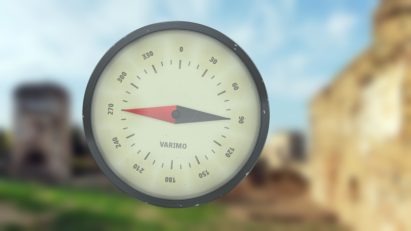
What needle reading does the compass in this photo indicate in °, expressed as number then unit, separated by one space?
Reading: 270 °
